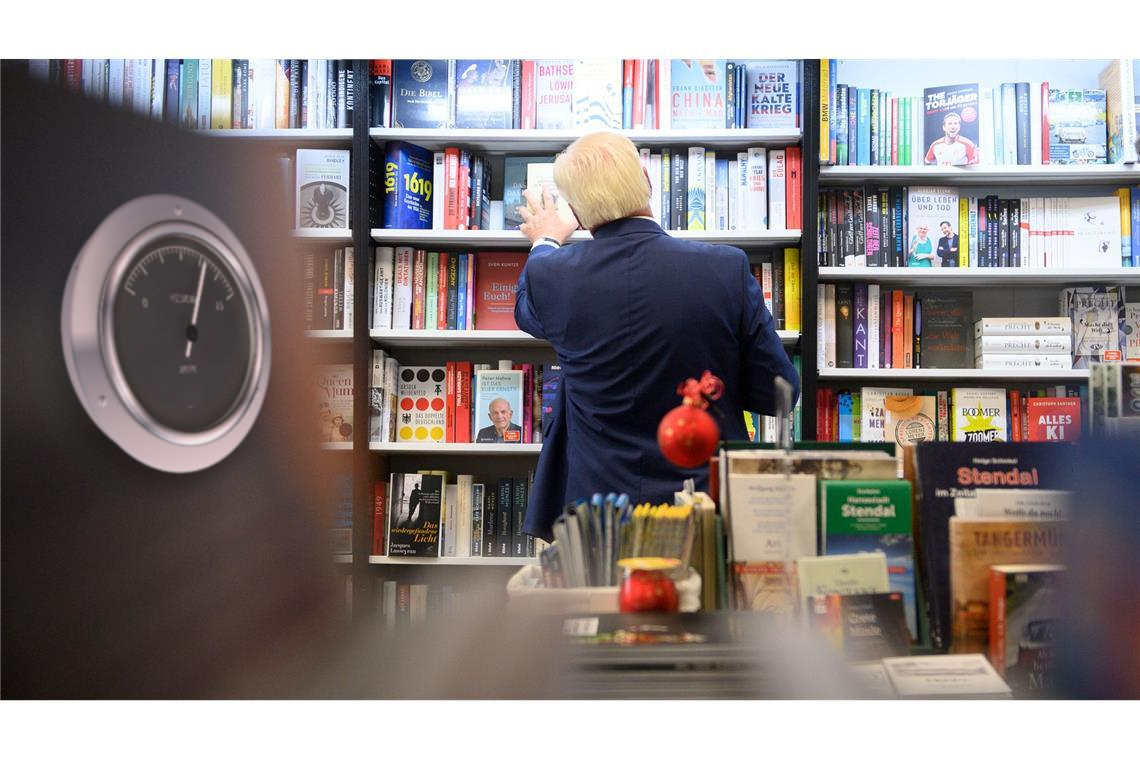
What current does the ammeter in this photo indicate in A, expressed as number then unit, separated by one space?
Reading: 10 A
